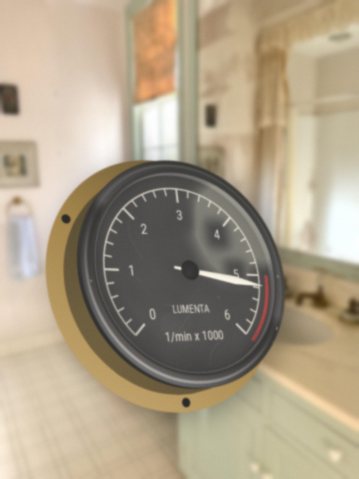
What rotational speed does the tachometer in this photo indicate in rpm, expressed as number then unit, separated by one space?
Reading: 5200 rpm
